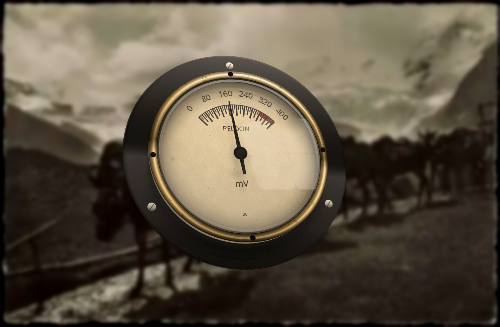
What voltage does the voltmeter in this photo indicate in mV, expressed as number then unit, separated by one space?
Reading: 160 mV
